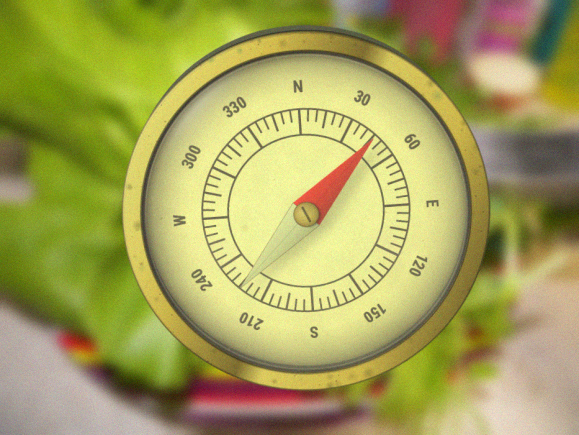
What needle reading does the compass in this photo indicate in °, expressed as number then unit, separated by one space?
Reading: 45 °
